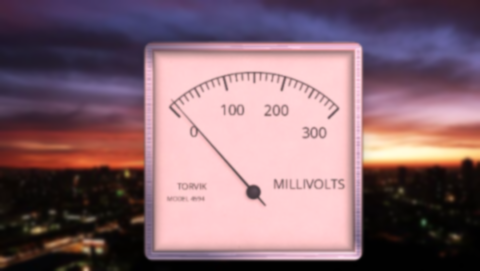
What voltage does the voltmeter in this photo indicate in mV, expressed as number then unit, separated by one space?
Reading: 10 mV
